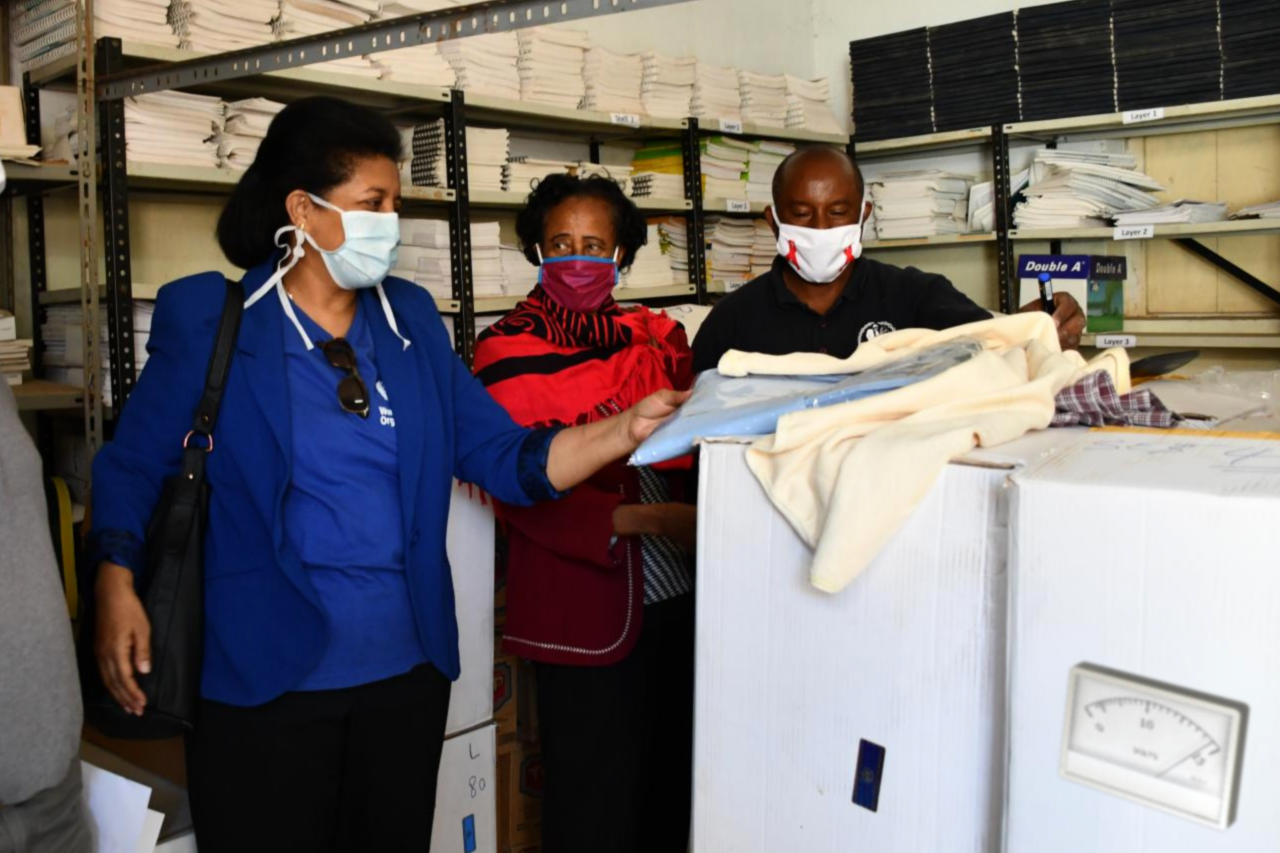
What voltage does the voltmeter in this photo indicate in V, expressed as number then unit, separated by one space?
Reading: 14.5 V
